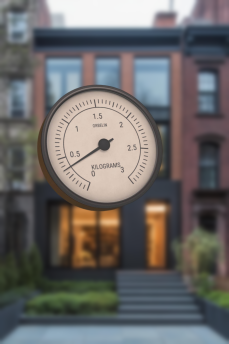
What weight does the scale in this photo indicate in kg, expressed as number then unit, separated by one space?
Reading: 0.35 kg
